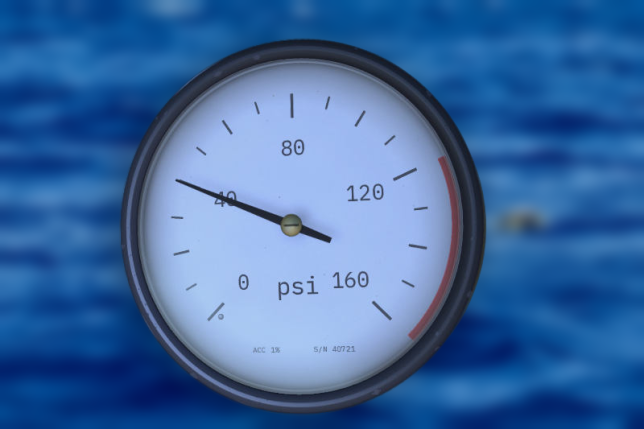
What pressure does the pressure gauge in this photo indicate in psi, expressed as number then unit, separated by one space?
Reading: 40 psi
